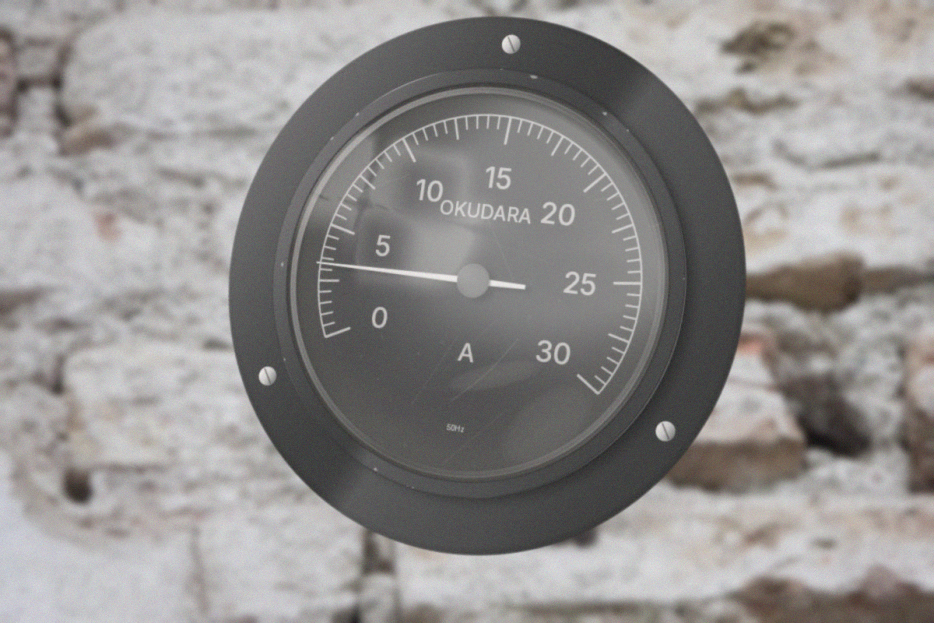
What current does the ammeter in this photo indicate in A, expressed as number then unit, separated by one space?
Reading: 3.25 A
